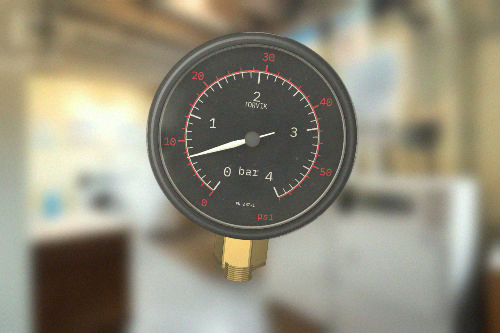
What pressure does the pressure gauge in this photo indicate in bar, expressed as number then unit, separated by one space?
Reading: 0.5 bar
